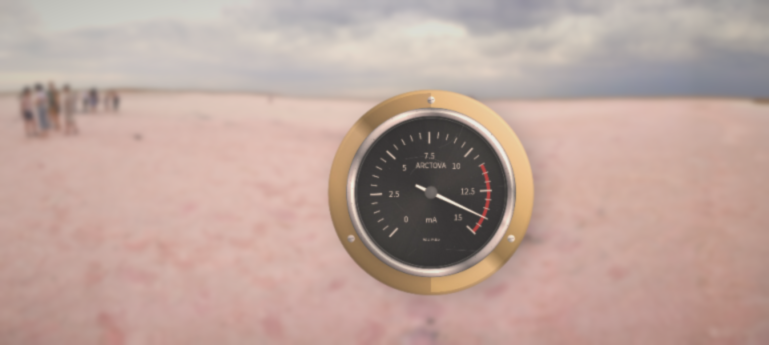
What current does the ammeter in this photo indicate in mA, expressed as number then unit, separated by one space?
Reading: 14 mA
